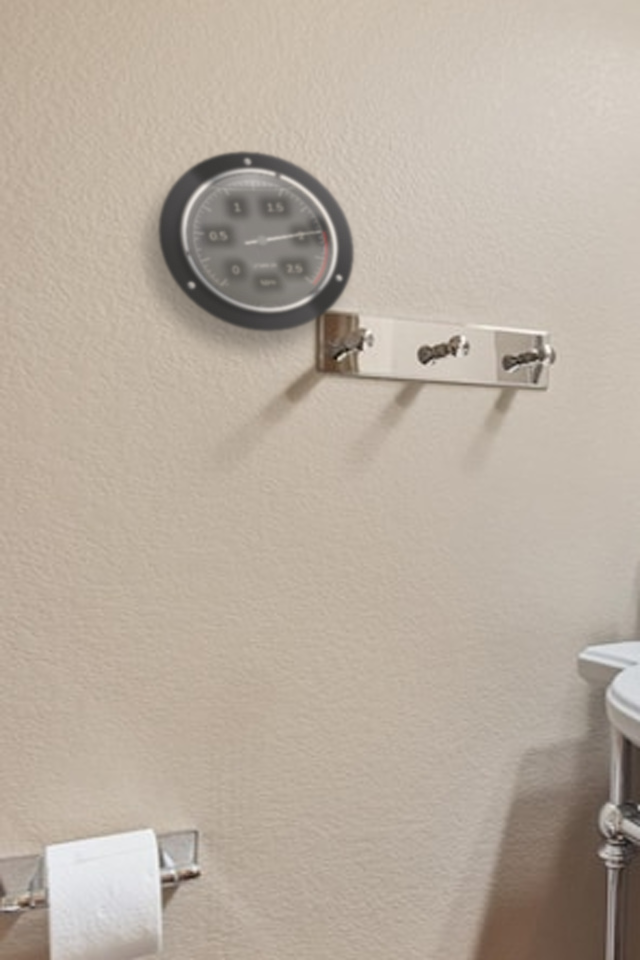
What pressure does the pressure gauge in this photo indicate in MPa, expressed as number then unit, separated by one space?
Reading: 2 MPa
